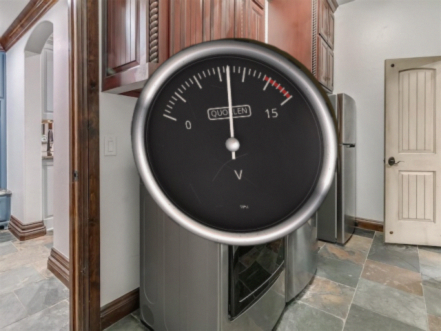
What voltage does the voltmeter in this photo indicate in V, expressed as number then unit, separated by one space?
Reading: 8.5 V
